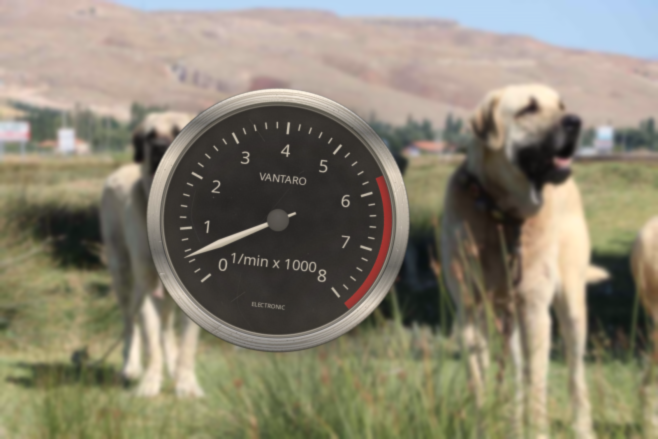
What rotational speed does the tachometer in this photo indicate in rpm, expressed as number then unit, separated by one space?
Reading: 500 rpm
